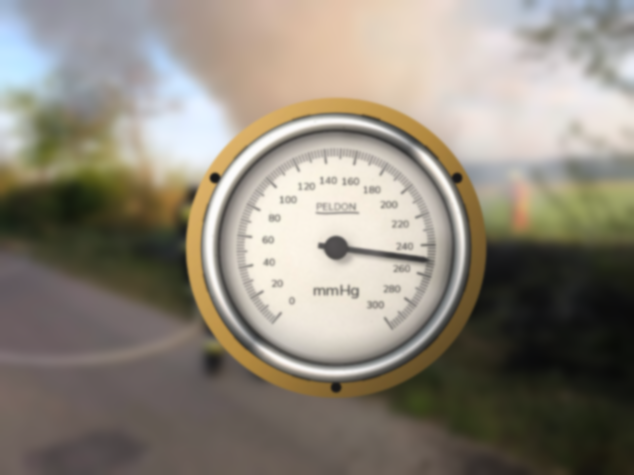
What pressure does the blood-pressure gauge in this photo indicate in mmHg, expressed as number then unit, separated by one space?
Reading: 250 mmHg
